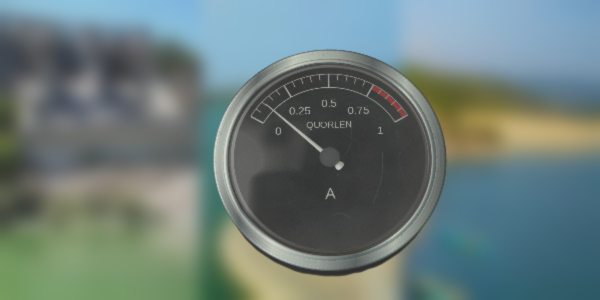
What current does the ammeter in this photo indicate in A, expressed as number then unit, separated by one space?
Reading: 0.1 A
